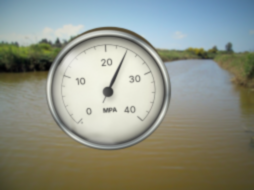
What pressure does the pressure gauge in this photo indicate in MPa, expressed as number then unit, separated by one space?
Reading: 24 MPa
